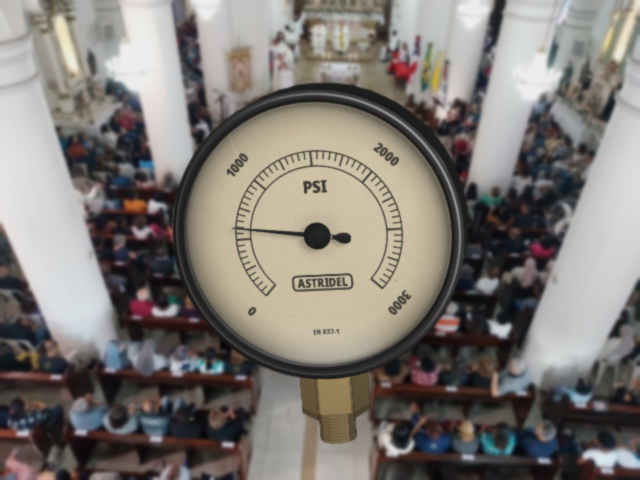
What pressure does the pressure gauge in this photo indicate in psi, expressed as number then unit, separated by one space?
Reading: 600 psi
